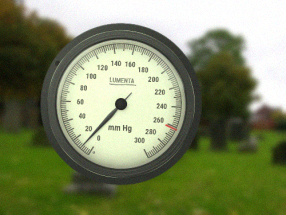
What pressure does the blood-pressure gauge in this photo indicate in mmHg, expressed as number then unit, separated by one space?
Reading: 10 mmHg
